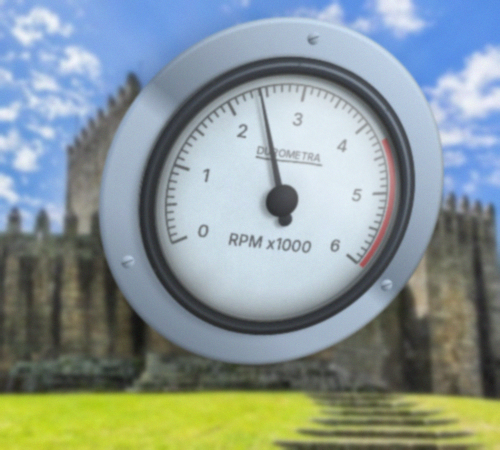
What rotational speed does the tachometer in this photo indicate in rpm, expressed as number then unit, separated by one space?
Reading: 2400 rpm
